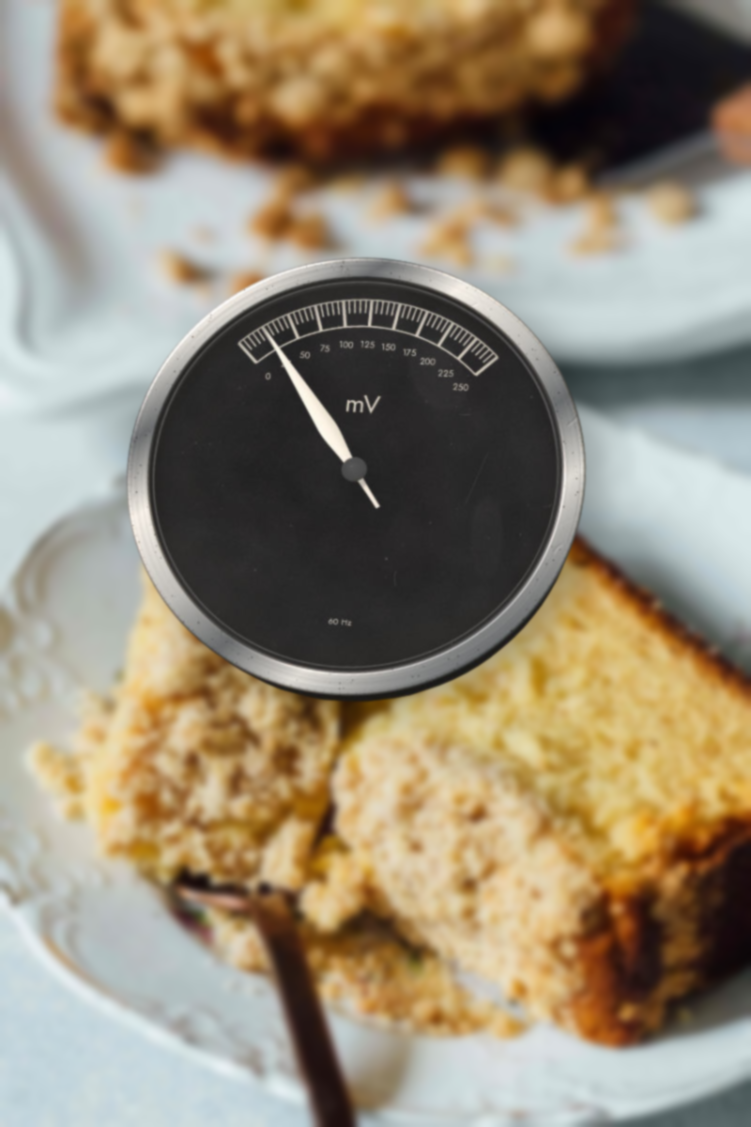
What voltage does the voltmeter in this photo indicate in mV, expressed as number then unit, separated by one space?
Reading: 25 mV
